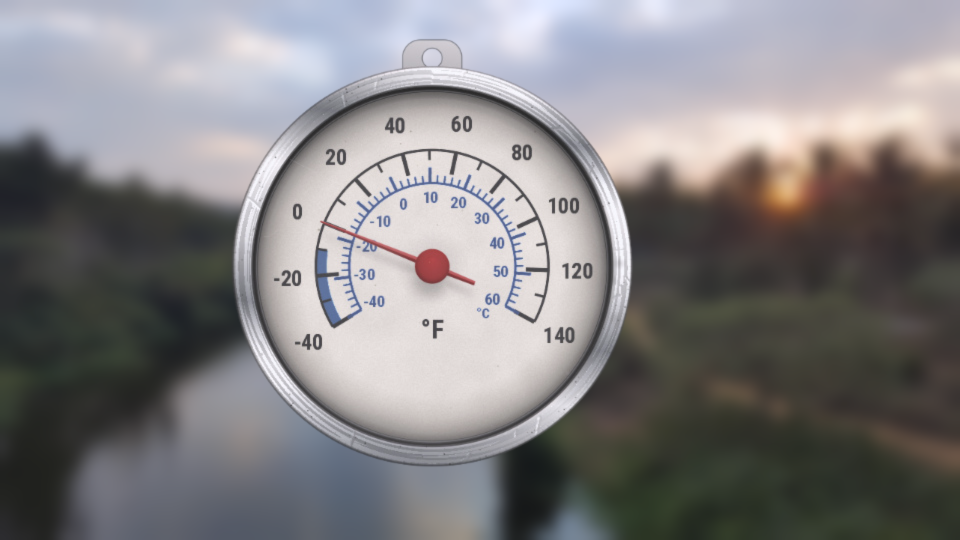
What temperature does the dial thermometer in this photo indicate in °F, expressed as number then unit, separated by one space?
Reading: 0 °F
